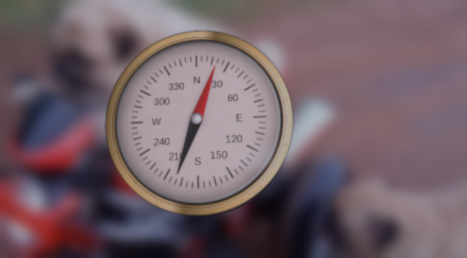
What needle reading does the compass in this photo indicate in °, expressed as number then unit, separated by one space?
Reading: 20 °
